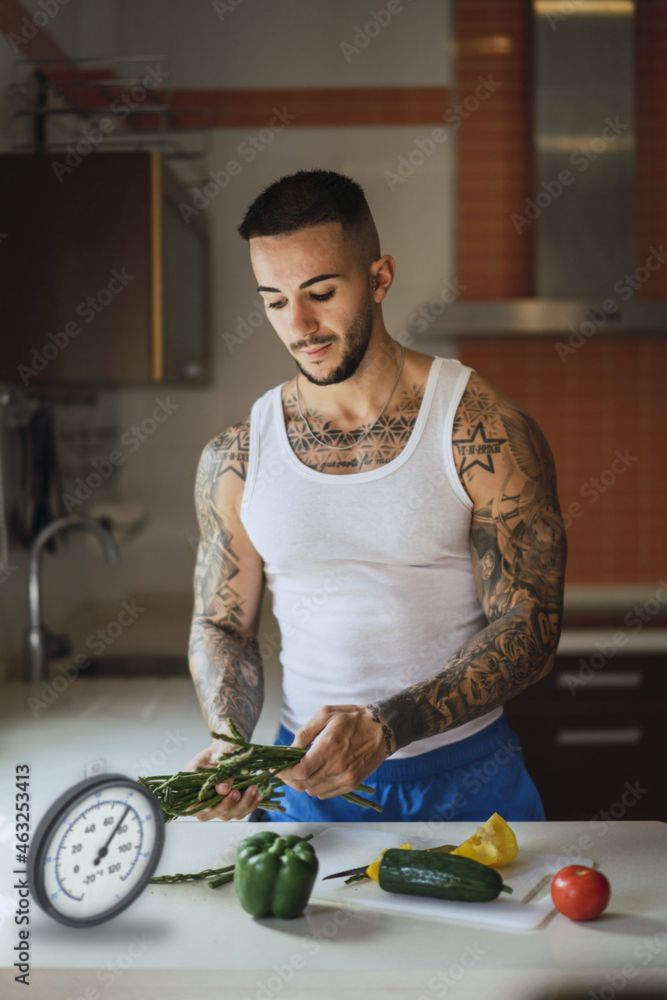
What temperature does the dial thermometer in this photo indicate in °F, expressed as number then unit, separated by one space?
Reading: 70 °F
